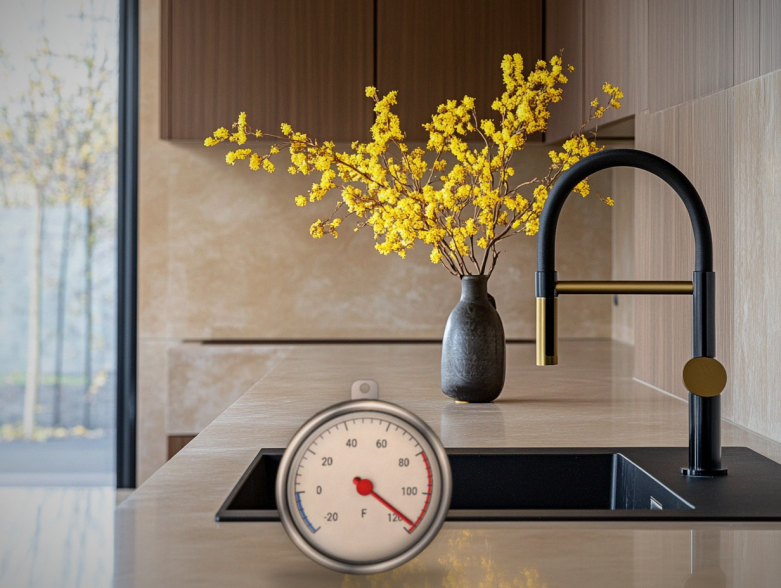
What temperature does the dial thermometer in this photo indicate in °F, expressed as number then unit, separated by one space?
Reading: 116 °F
